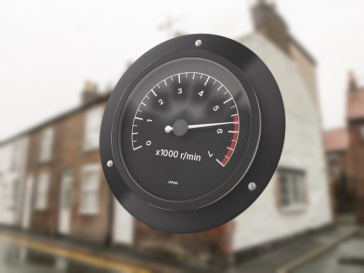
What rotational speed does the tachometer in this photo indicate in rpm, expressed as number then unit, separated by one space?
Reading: 5750 rpm
